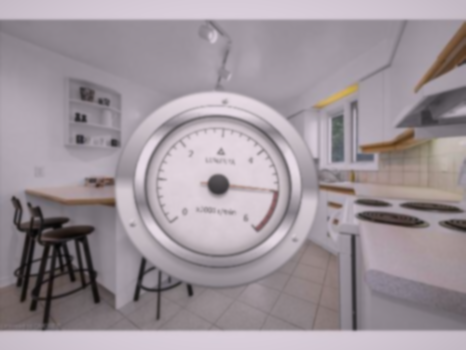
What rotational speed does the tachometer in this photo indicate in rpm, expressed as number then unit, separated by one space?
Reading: 5000 rpm
